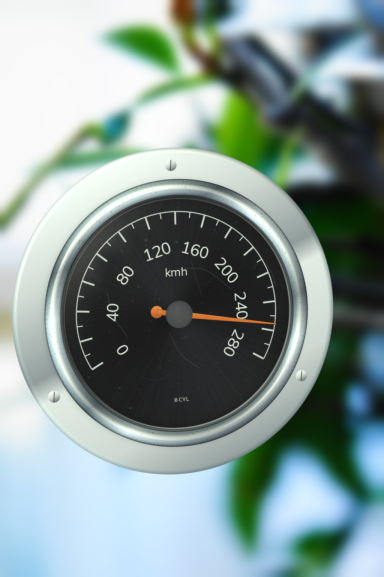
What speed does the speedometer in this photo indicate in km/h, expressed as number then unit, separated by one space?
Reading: 255 km/h
